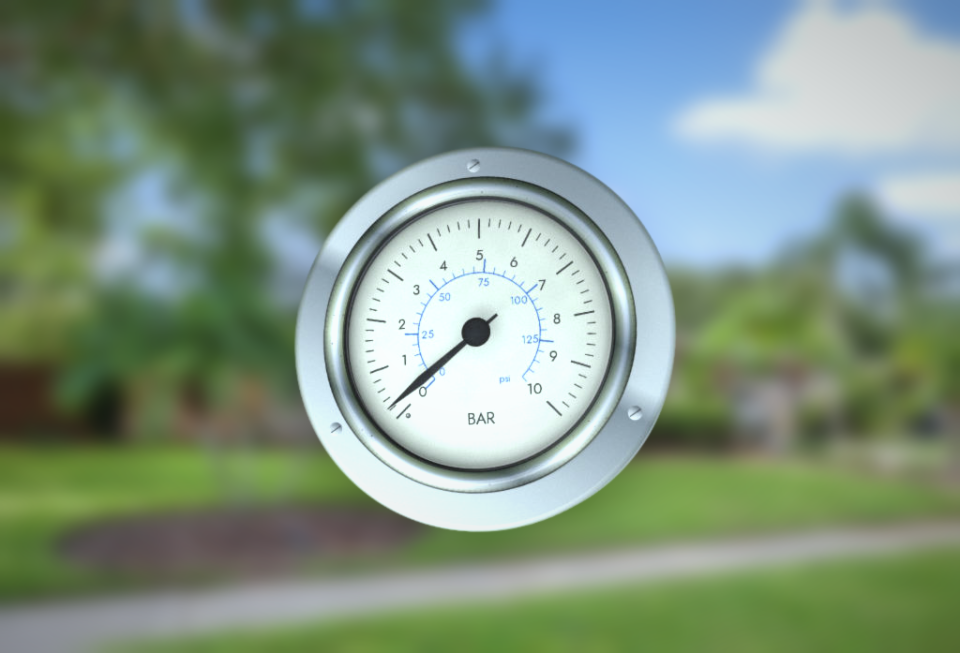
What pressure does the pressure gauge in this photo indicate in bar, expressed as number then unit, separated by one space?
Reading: 0.2 bar
